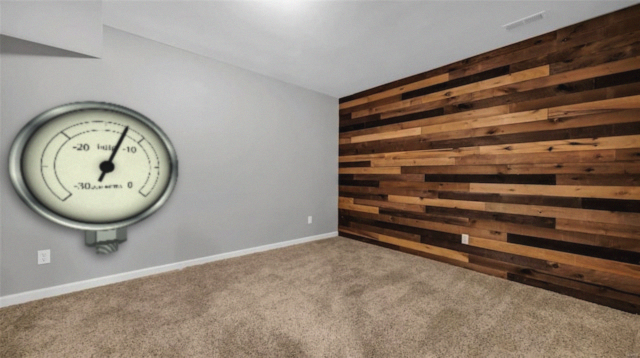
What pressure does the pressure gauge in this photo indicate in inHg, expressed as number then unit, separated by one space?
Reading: -12.5 inHg
